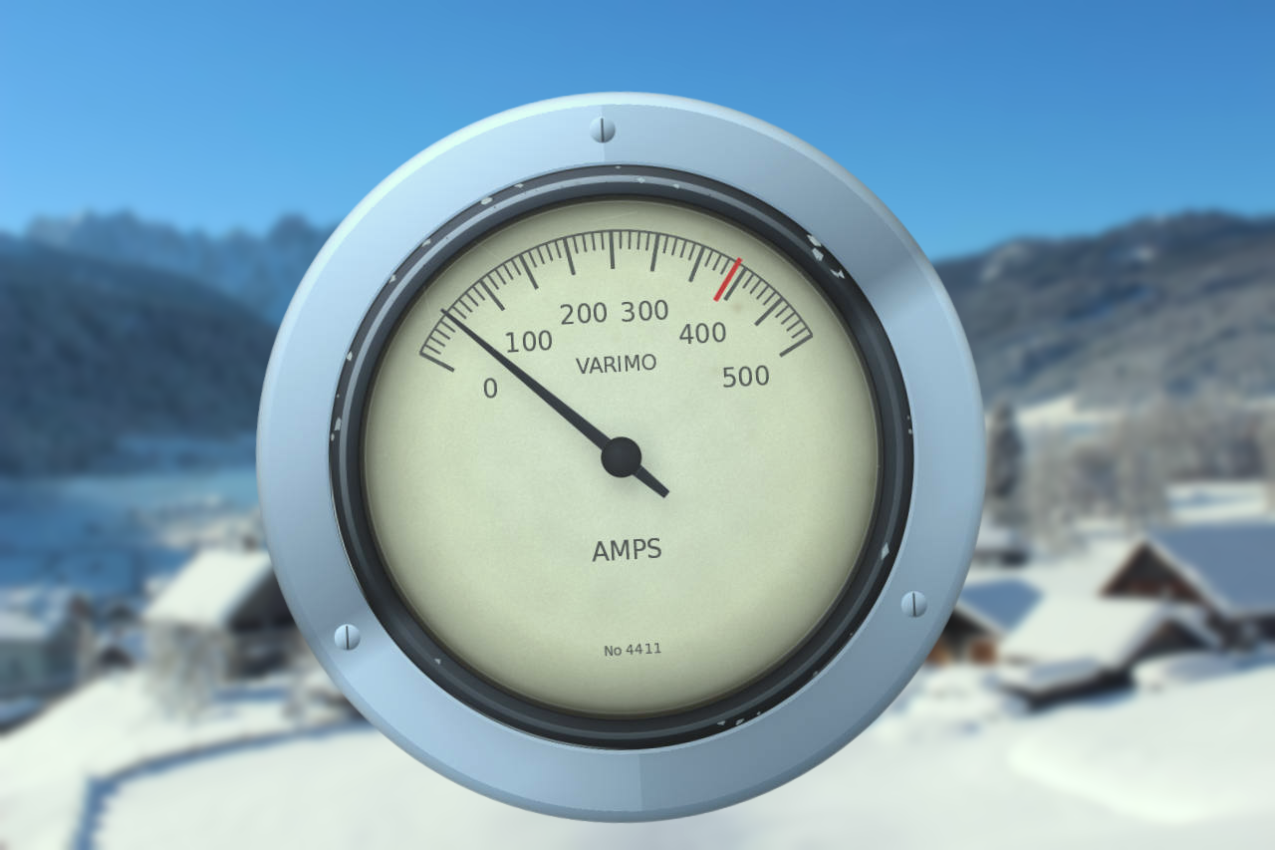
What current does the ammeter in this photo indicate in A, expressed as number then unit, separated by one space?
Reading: 50 A
